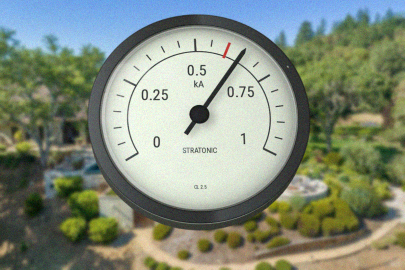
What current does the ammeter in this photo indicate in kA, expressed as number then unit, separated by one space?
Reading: 0.65 kA
